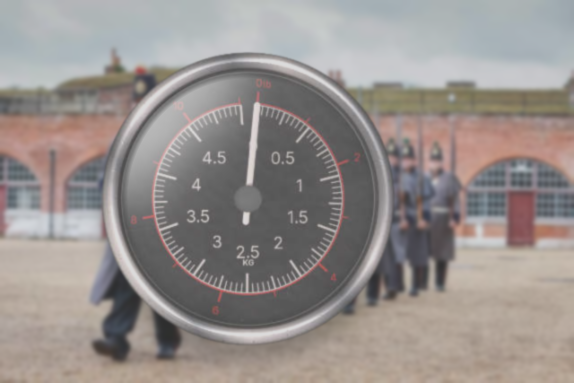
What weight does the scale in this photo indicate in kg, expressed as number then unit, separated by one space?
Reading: 0 kg
